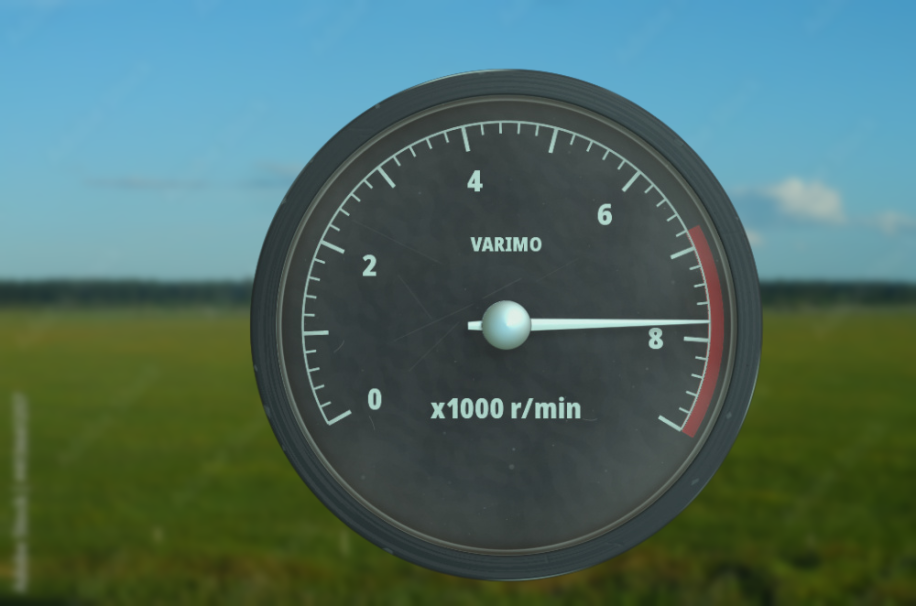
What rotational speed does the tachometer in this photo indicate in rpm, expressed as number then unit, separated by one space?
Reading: 7800 rpm
